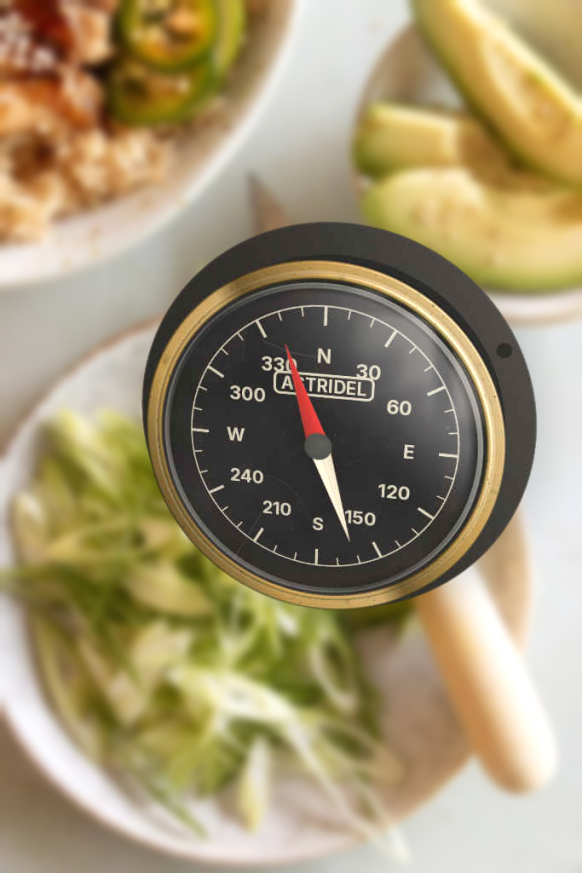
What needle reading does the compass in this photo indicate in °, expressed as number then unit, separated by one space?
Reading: 340 °
